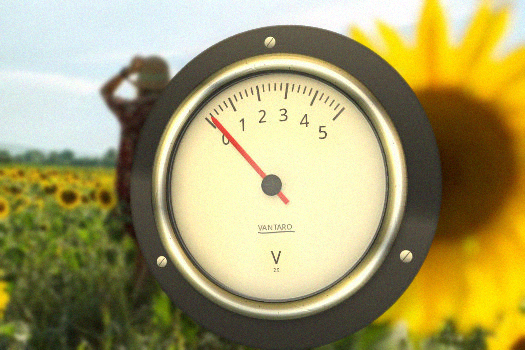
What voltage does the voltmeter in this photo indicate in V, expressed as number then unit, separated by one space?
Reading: 0.2 V
